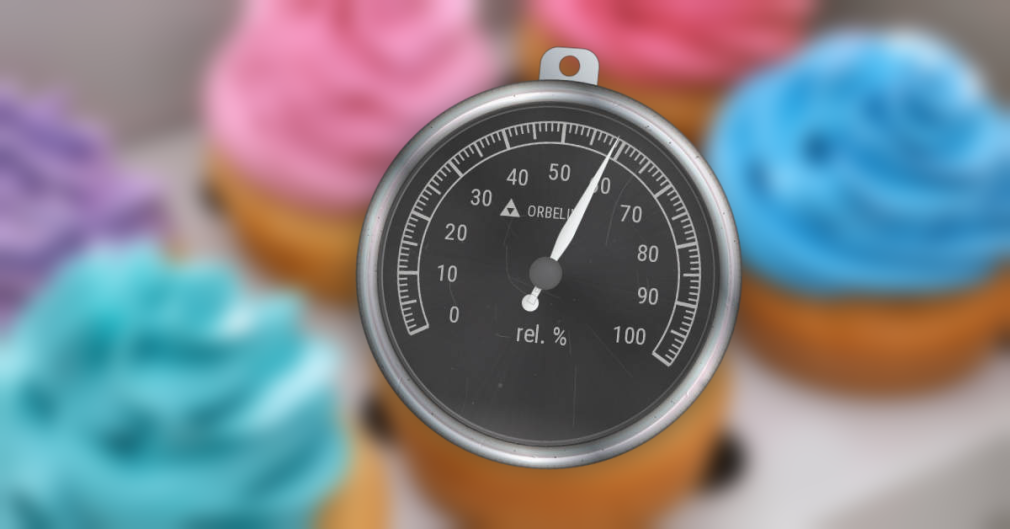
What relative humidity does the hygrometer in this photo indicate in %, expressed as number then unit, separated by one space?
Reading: 59 %
